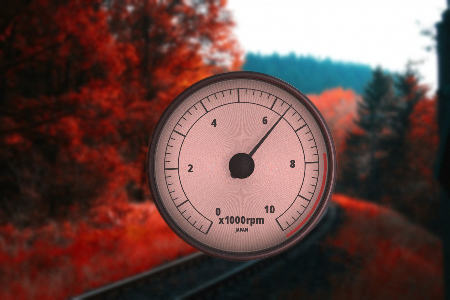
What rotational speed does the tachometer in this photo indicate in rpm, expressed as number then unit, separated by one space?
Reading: 6400 rpm
